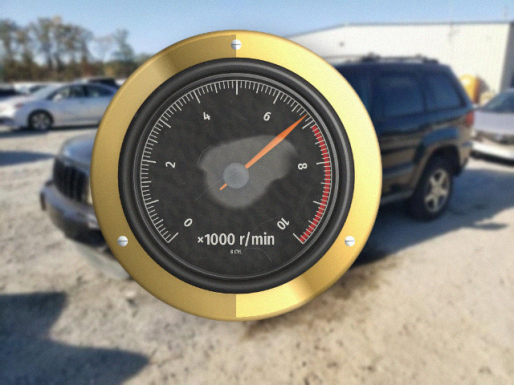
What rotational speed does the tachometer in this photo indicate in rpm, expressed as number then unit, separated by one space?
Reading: 6800 rpm
